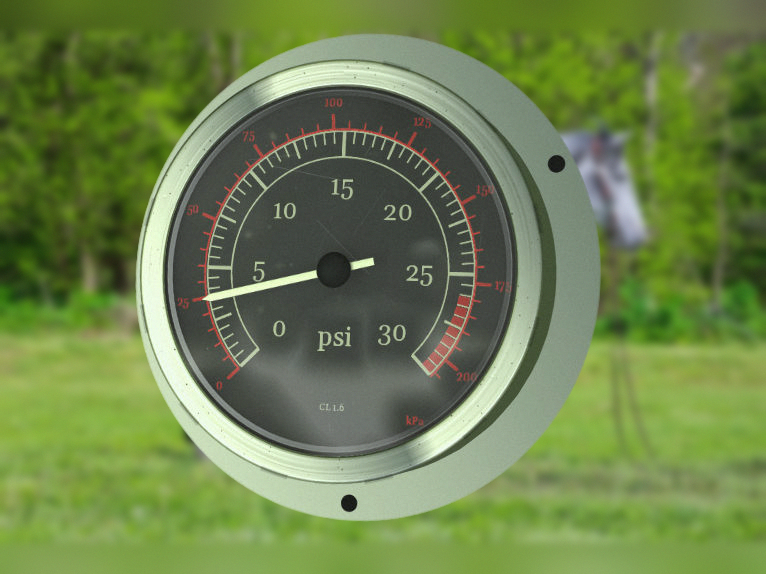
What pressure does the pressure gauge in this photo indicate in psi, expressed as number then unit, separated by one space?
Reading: 3.5 psi
